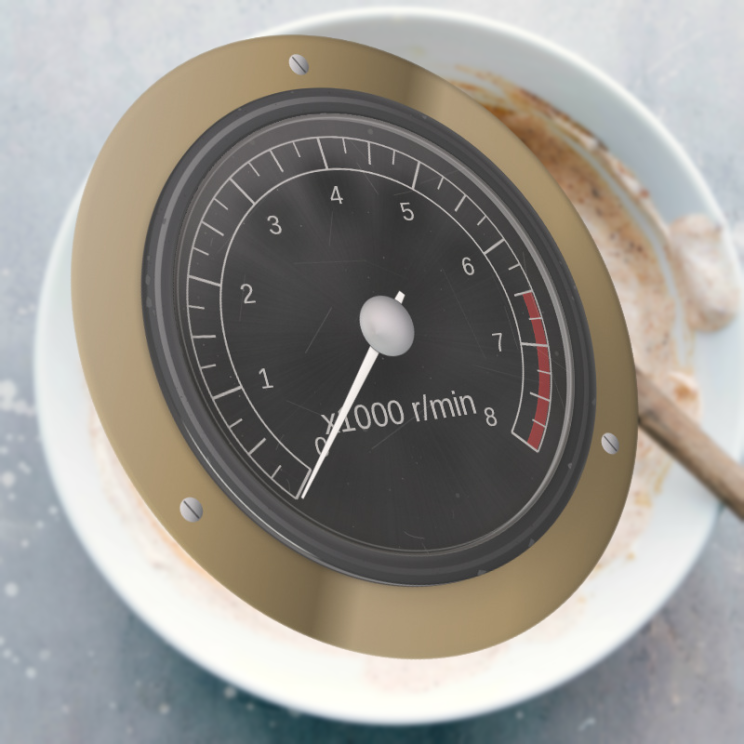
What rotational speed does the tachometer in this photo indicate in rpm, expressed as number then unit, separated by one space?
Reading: 0 rpm
